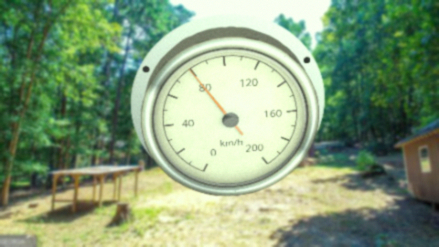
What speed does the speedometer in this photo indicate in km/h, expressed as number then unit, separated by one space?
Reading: 80 km/h
